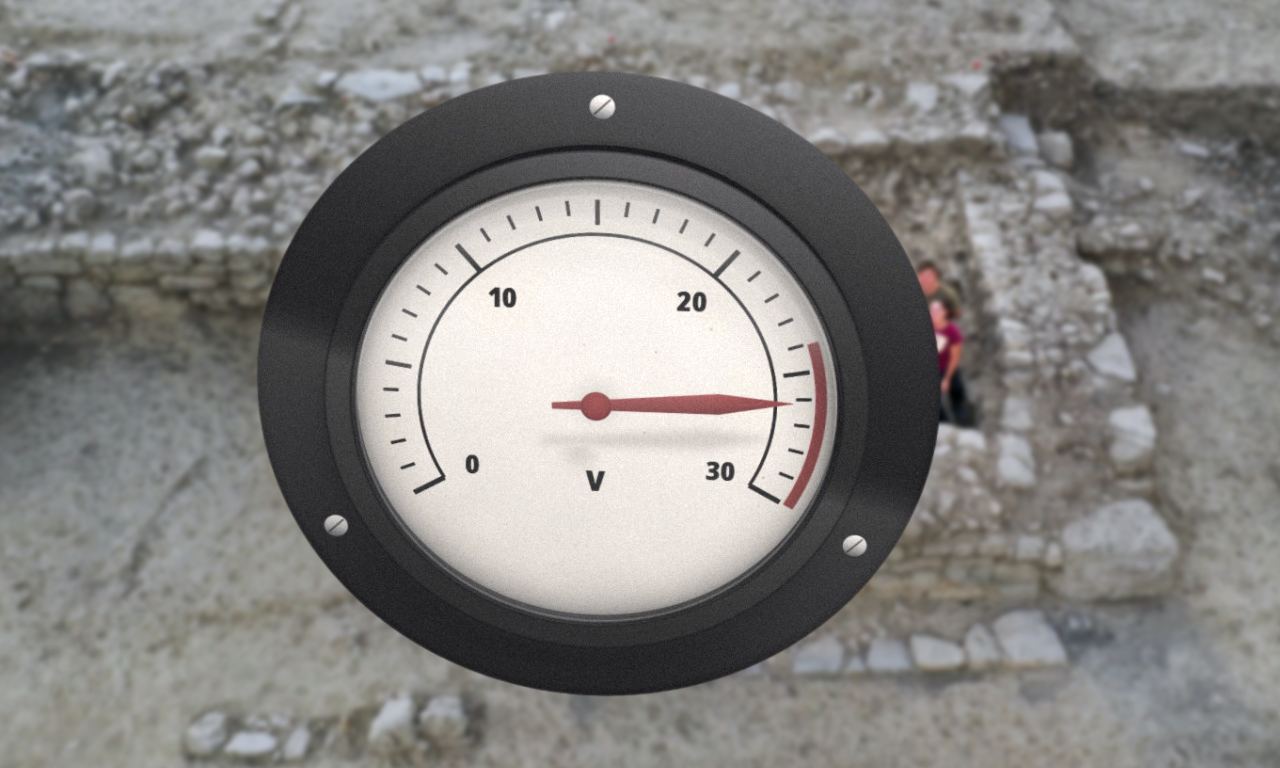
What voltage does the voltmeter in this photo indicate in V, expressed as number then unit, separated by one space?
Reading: 26 V
